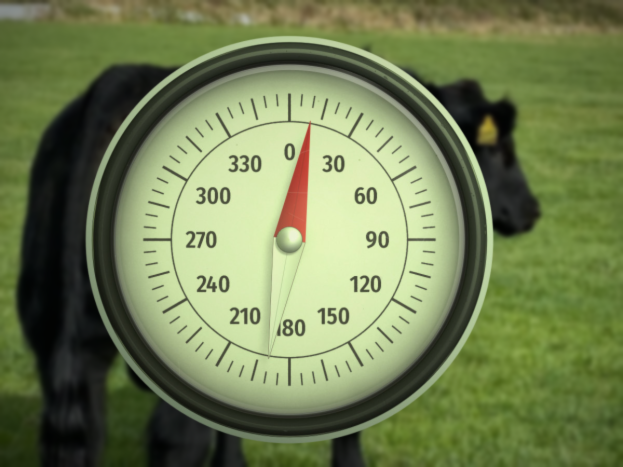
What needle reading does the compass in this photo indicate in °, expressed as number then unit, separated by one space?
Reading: 10 °
